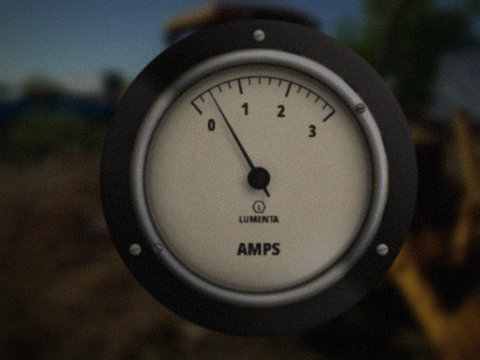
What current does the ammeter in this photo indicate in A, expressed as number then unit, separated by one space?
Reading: 0.4 A
